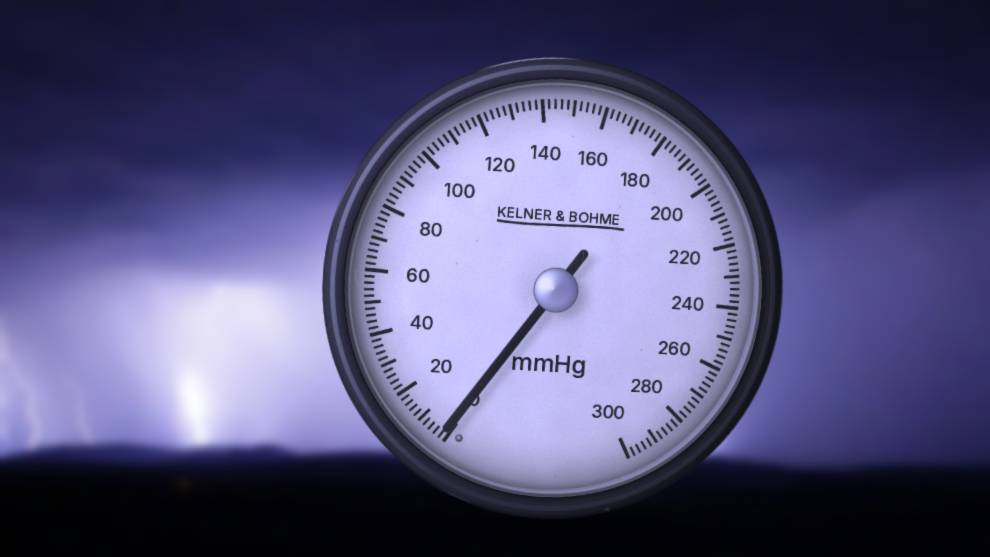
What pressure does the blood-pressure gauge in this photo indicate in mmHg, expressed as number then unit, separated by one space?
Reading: 2 mmHg
